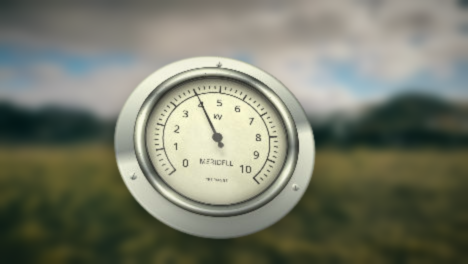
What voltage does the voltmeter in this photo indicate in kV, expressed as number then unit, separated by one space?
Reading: 4 kV
